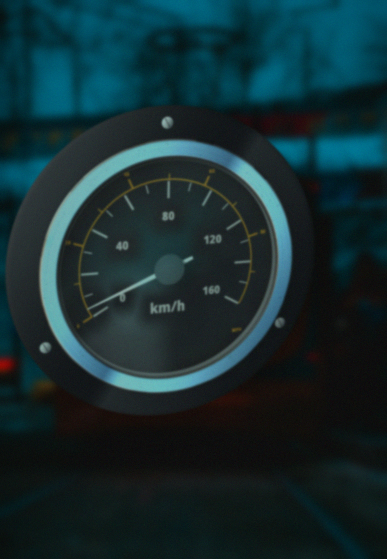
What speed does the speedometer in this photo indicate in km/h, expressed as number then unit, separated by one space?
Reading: 5 km/h
